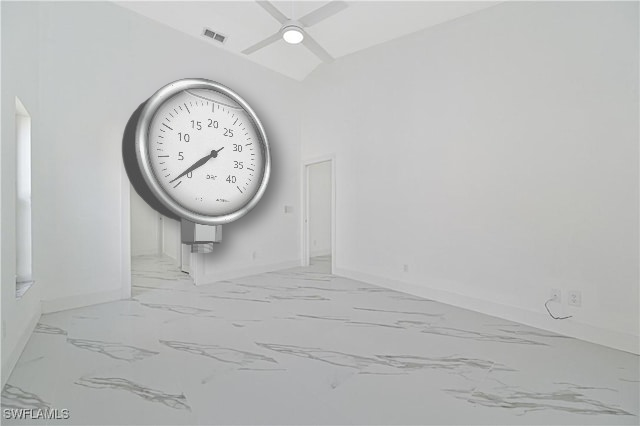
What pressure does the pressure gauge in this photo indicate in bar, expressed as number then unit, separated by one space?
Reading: 1 bar
